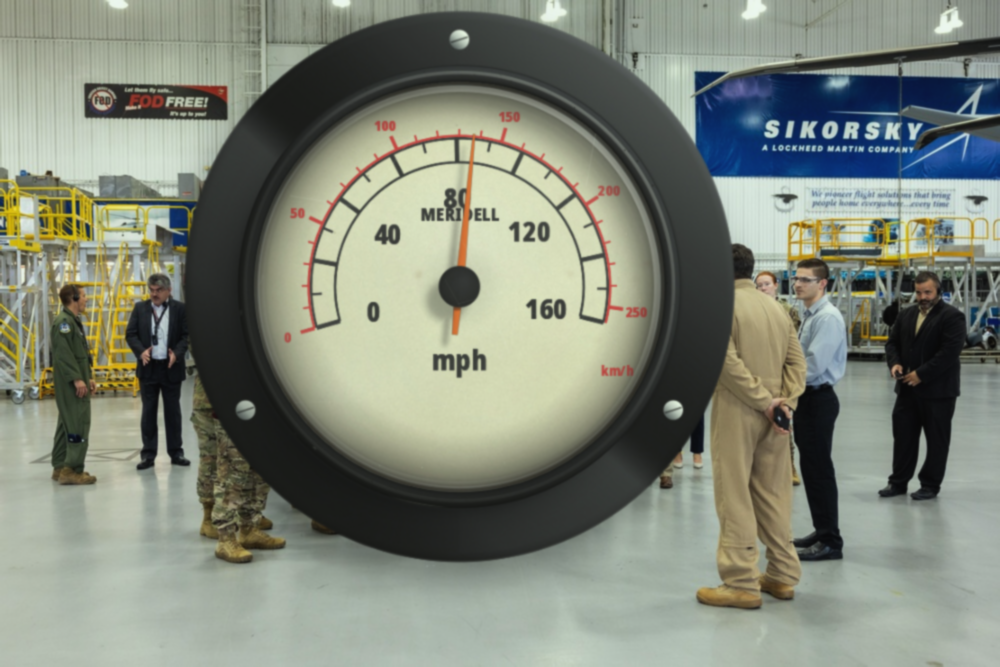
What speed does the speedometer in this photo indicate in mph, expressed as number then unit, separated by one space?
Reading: 85 mph
